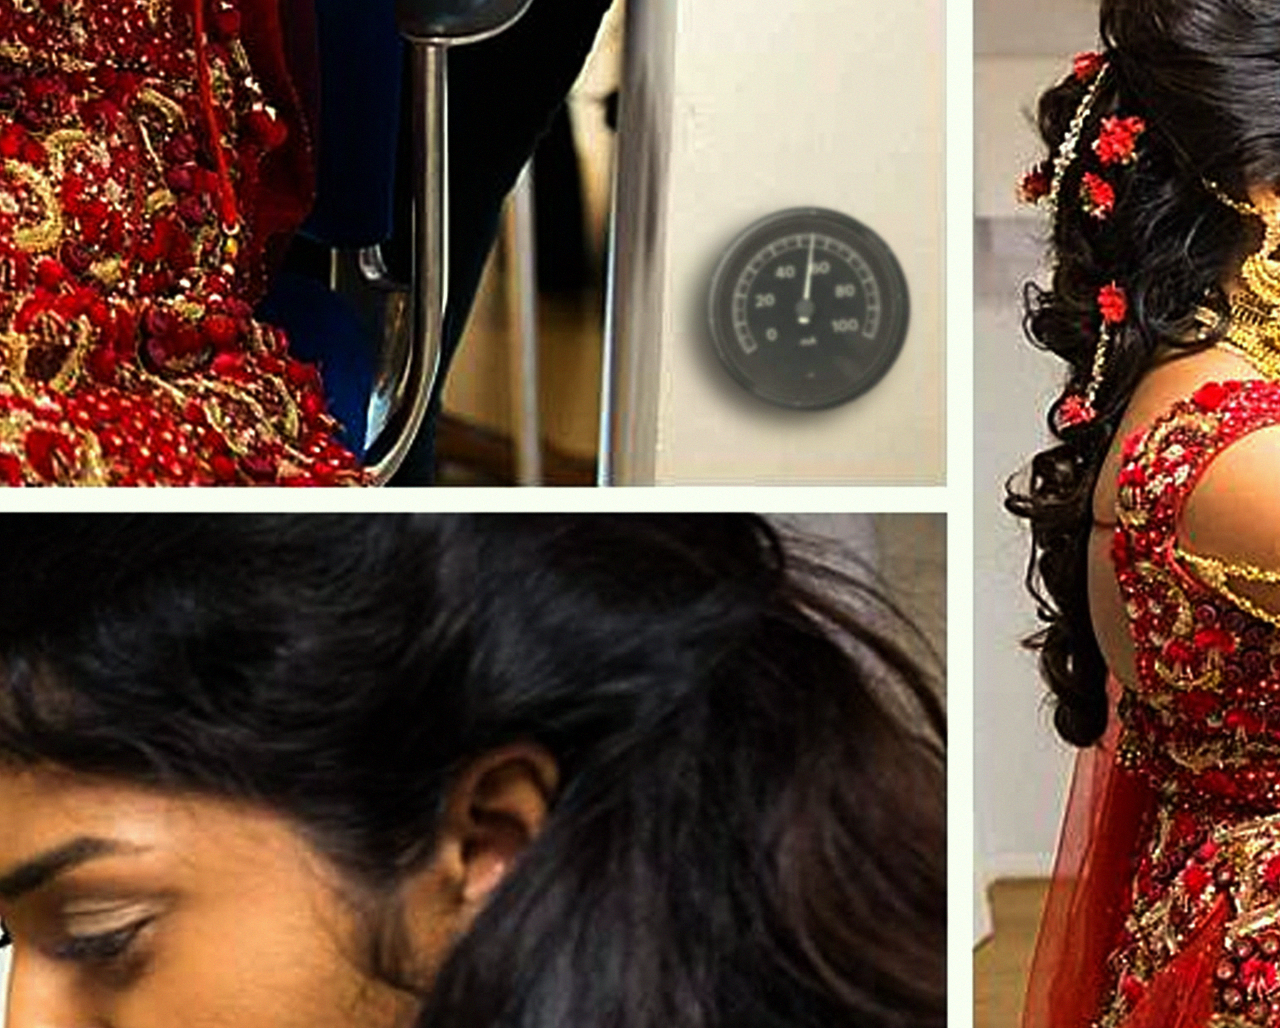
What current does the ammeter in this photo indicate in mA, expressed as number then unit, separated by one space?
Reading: 55 mA
